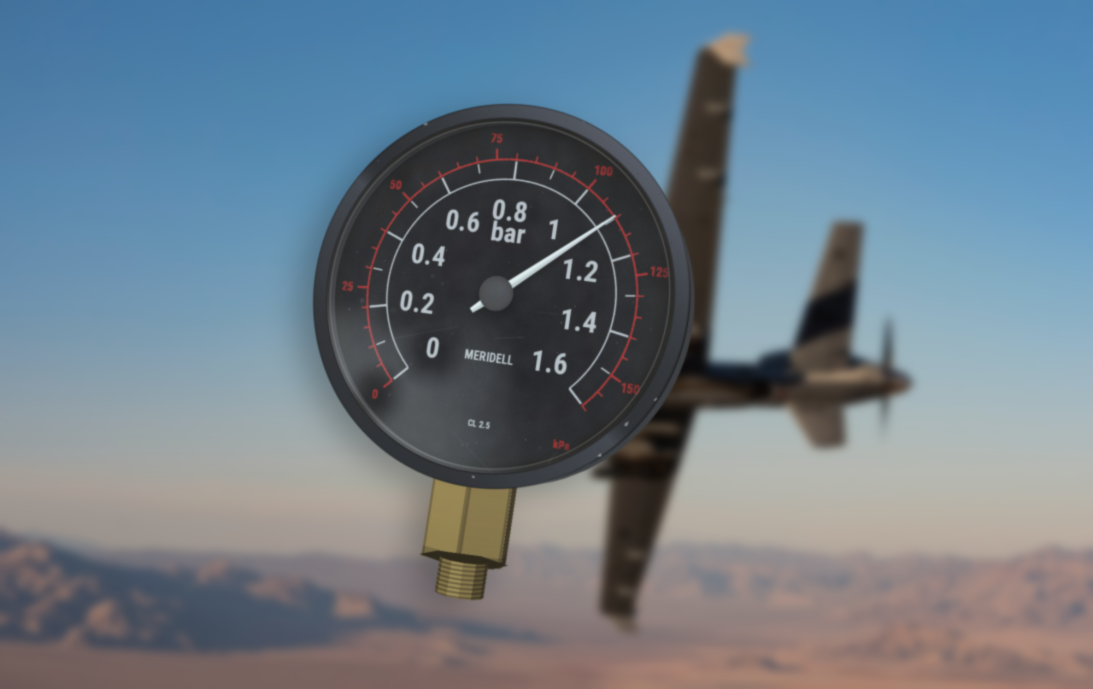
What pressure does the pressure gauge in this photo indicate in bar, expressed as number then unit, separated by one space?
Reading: 1.1 bar
